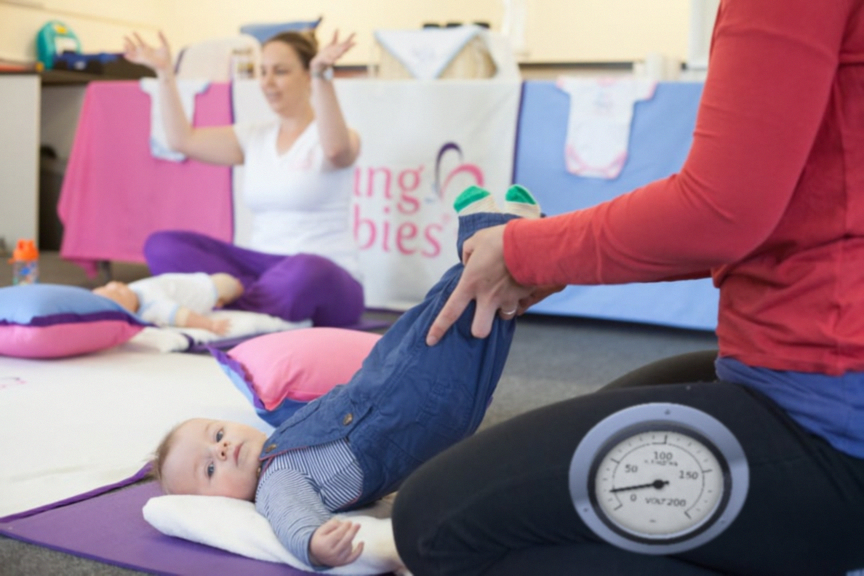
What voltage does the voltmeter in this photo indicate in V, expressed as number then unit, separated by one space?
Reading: 20 V
